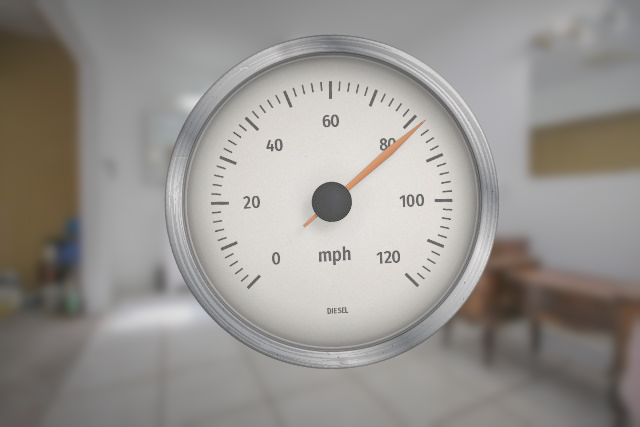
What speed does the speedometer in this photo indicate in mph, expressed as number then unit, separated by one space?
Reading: 82 mph
